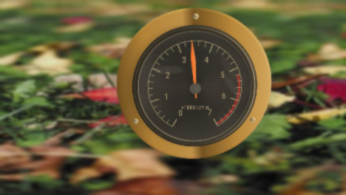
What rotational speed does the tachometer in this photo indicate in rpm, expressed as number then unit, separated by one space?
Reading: 3400 rpm
